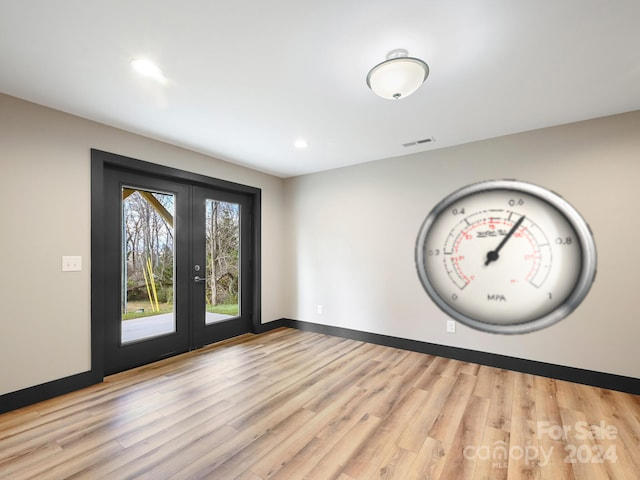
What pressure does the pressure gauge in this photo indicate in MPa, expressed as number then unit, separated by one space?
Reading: 0.65 MPa
